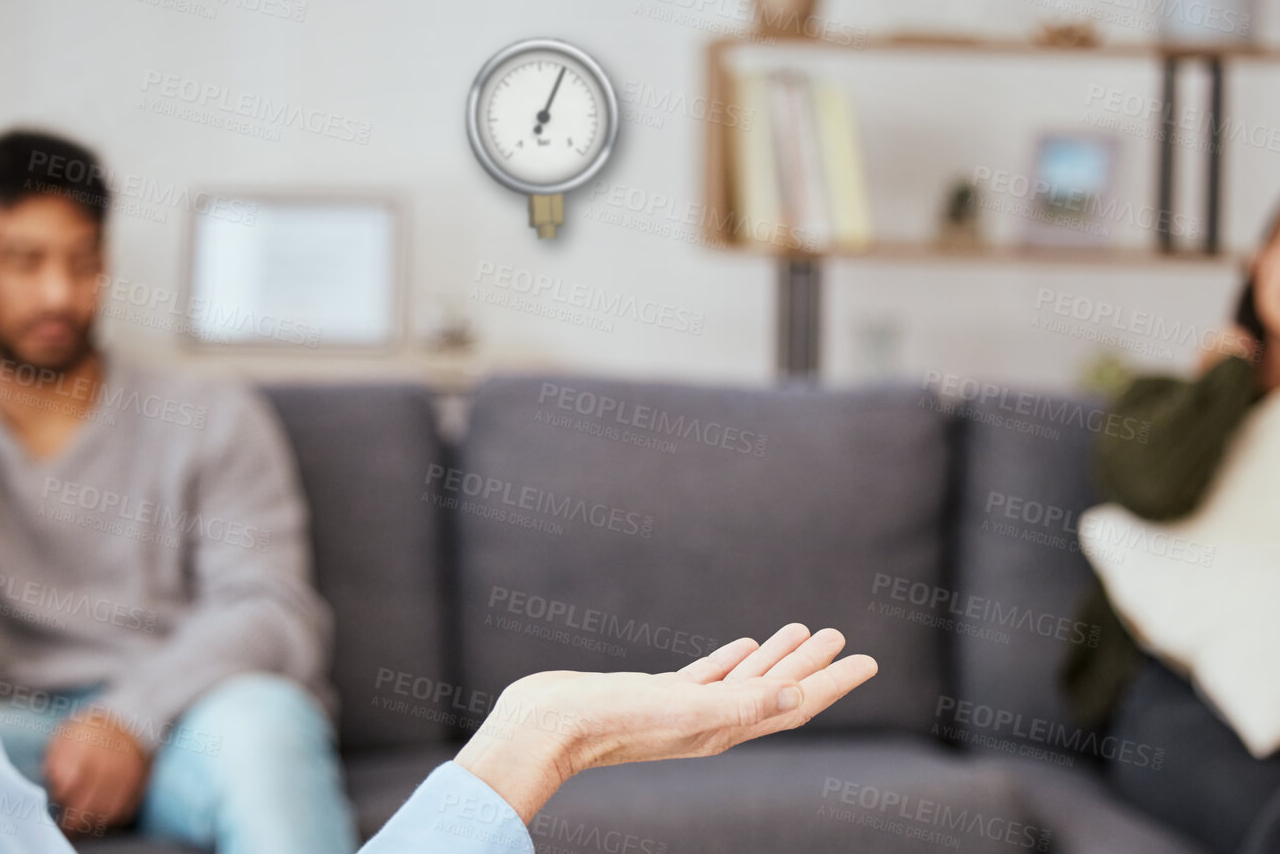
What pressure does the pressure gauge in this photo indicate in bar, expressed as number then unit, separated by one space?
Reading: 2.6 bar
